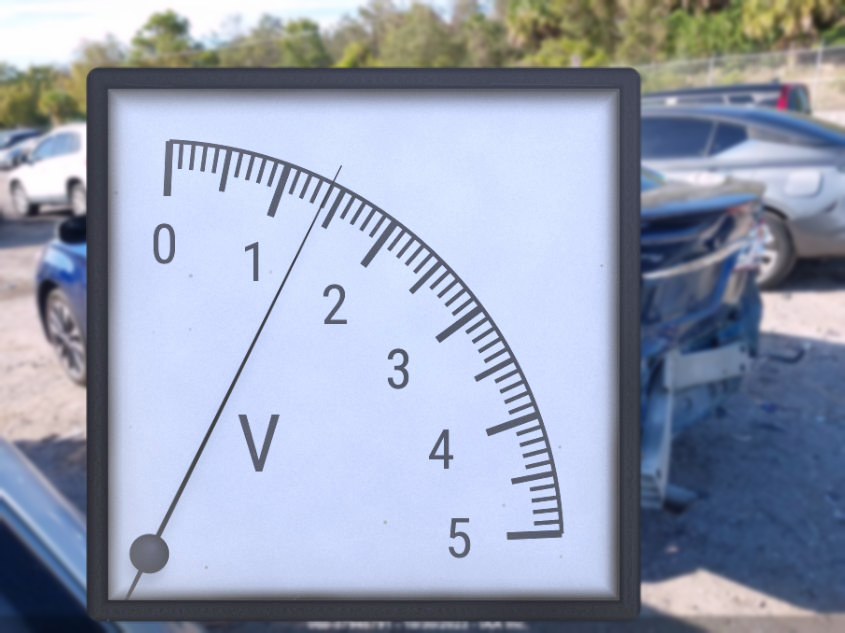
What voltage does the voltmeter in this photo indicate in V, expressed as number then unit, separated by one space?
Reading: 1.4 V
